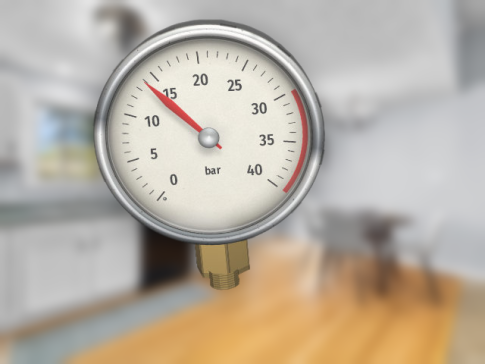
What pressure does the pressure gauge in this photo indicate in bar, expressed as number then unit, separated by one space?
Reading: 14 bar
